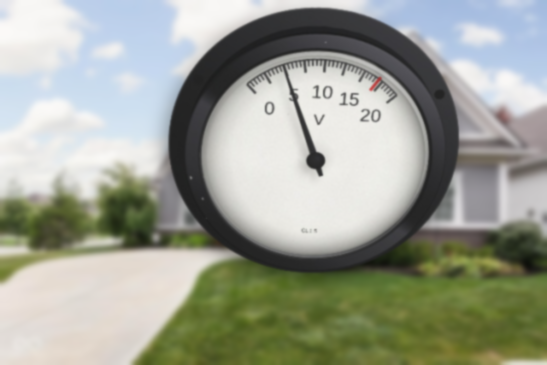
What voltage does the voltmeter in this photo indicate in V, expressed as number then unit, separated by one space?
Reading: 5 V
